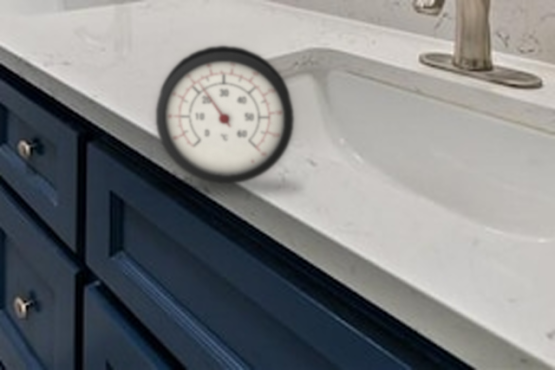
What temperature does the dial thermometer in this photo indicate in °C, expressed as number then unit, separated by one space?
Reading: 22.5 °C
